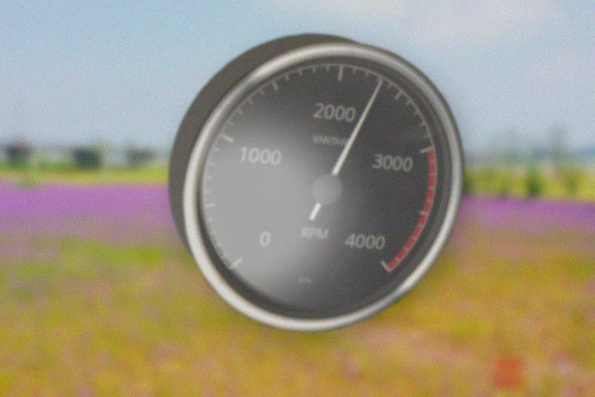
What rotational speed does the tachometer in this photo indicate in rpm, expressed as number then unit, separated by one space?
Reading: 2300 rpm
